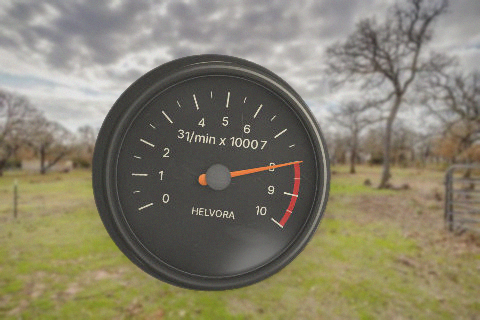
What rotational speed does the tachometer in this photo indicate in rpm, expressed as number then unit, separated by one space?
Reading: 8000 rpm
